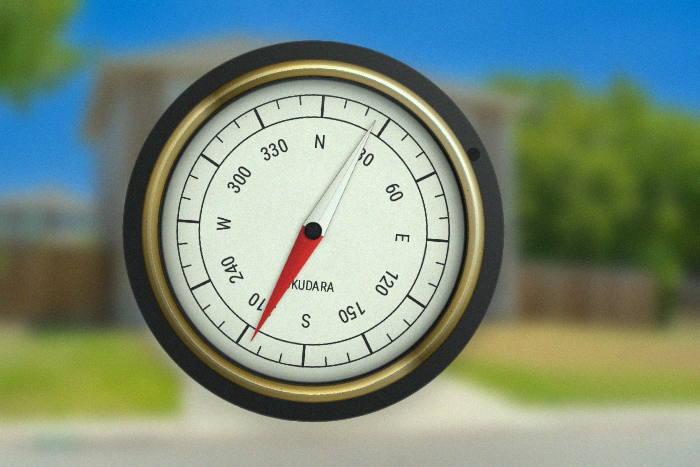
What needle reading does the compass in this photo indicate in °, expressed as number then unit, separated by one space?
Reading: 205 °
